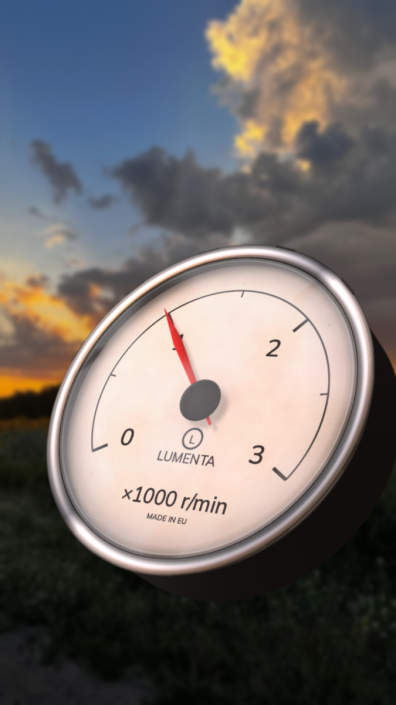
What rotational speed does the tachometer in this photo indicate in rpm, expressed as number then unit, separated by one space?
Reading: 1000 rpm
